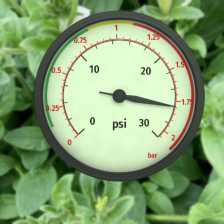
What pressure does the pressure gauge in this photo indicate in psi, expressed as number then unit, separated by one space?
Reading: 26 psi
